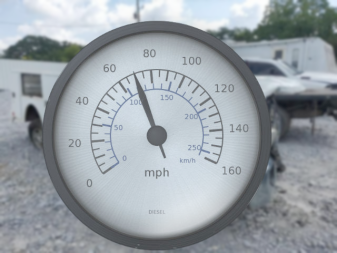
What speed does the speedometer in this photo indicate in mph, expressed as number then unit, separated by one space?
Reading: 70 mph
